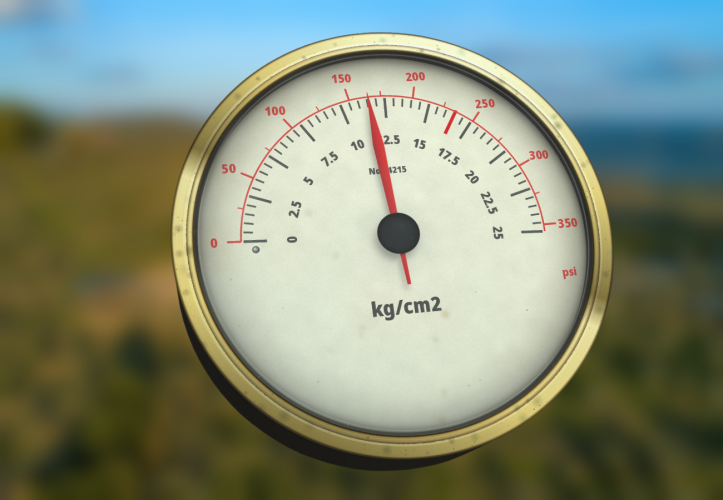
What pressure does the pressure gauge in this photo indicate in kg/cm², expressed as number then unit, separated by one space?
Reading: 11.5 kg/cm²
